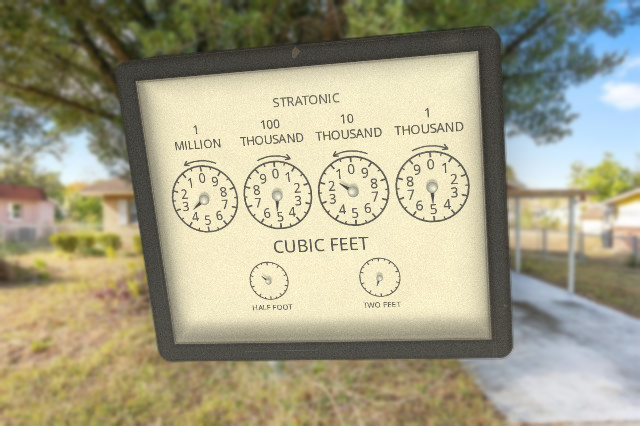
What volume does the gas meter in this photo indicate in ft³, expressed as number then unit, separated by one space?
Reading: 351500 ft³
